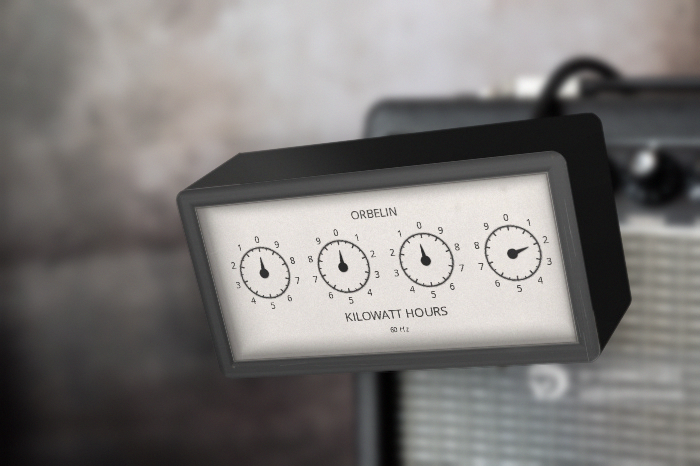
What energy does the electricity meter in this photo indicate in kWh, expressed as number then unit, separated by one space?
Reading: 2 kWh
